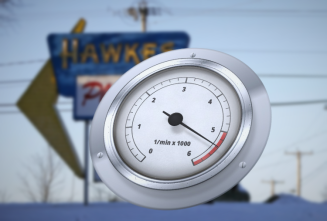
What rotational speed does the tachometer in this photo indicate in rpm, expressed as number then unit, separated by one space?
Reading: 5400 rpm
